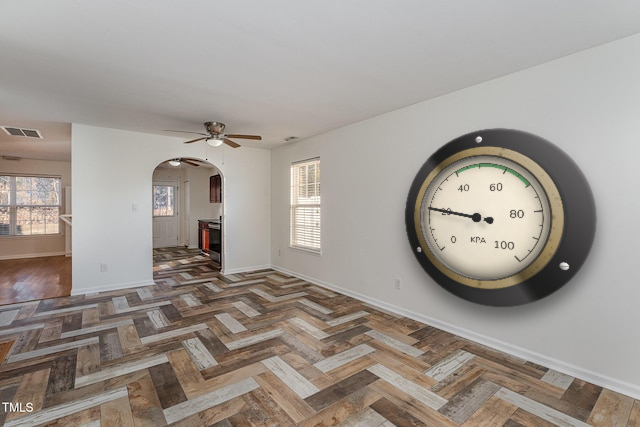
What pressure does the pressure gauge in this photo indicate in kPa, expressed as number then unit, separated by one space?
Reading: 20 kPa
